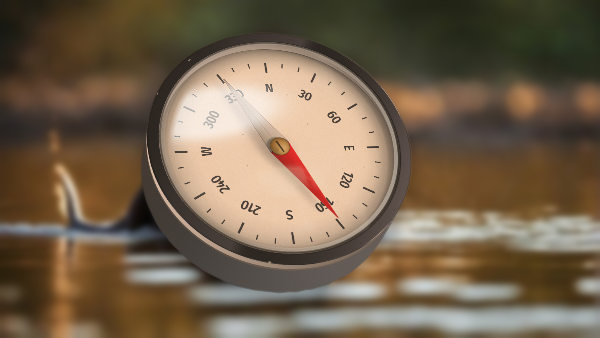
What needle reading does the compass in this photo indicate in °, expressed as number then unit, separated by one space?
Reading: 150 °
